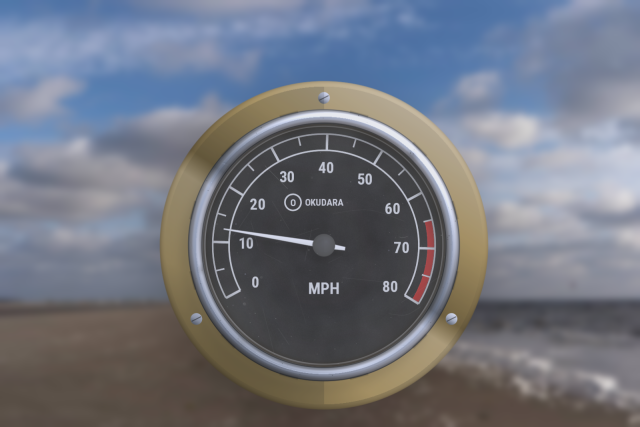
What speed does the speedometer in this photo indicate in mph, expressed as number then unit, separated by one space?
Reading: 12.5 mph
